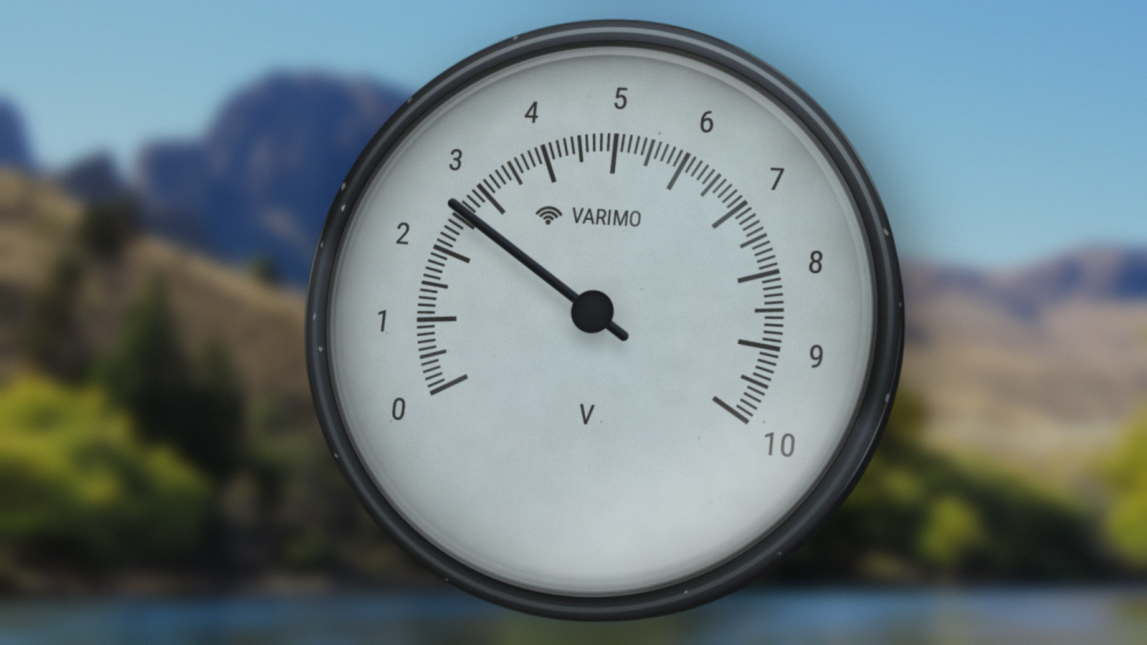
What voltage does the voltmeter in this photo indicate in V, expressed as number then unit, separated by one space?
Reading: 2.6 V
